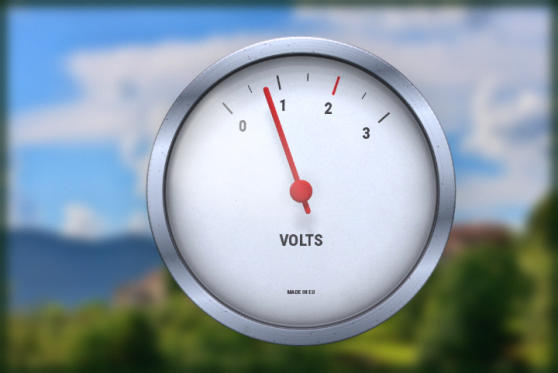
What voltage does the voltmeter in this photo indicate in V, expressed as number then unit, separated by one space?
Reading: 0.75 V
